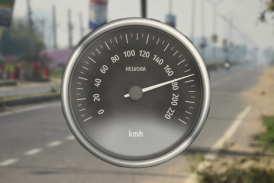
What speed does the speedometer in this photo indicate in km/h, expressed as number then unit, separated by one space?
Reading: 175 km/h
